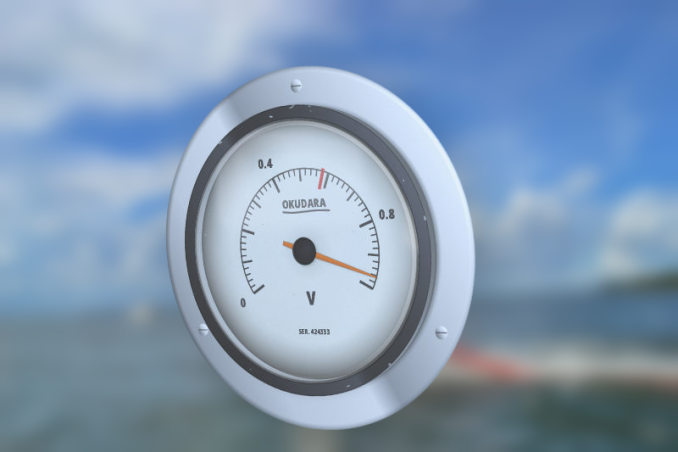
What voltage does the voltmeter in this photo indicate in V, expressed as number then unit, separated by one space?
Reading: 0.96 V
